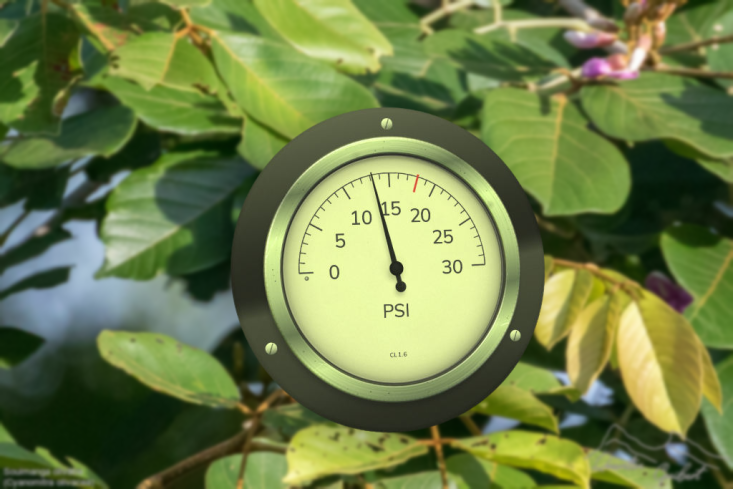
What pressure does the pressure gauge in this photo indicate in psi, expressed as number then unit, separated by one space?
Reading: 13 psi
